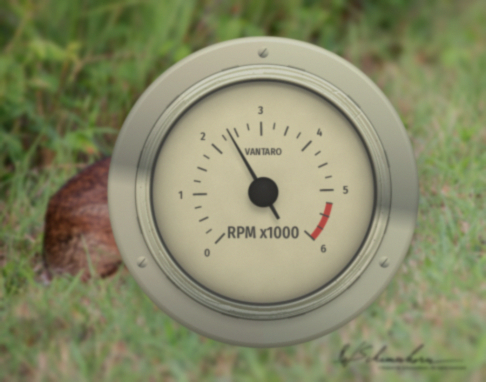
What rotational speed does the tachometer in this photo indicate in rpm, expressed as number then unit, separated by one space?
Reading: 2375 rpm
